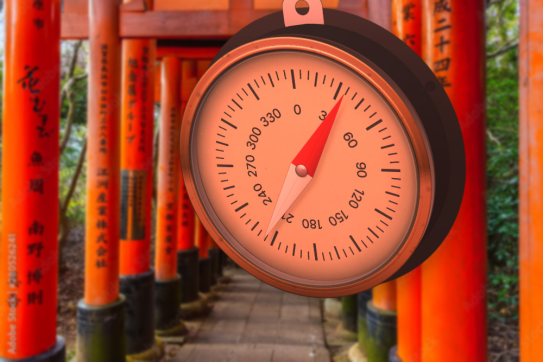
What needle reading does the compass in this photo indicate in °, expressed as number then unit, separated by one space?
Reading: 35 °
